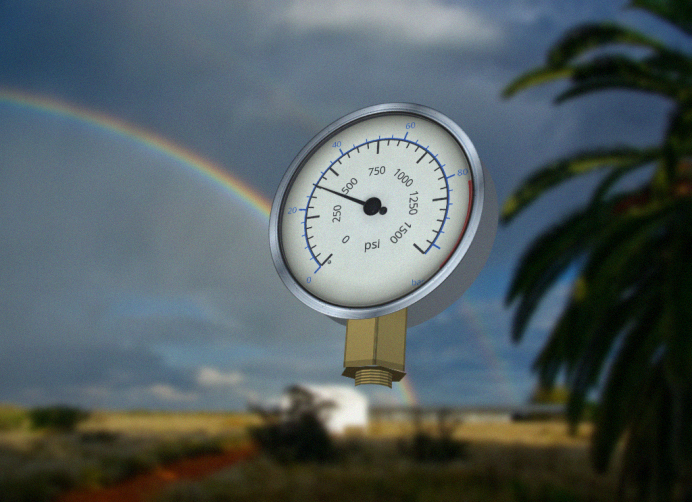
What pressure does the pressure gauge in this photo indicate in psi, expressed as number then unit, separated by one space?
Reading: 400 psi
